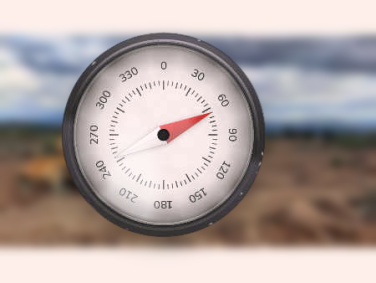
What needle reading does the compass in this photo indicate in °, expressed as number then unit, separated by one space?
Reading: 65 °
